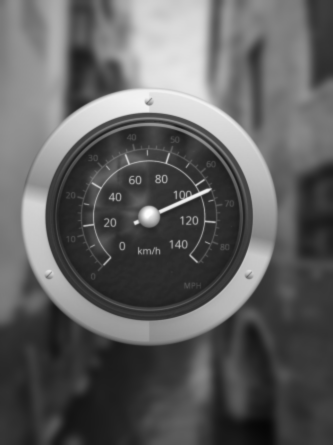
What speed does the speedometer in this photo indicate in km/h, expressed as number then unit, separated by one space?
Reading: 105 km/h
